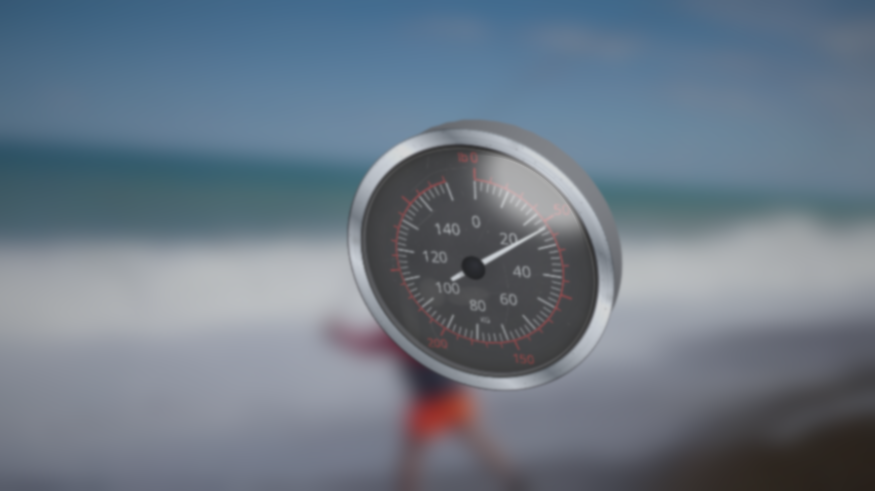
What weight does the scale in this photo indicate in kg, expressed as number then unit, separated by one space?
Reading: 24 kg
